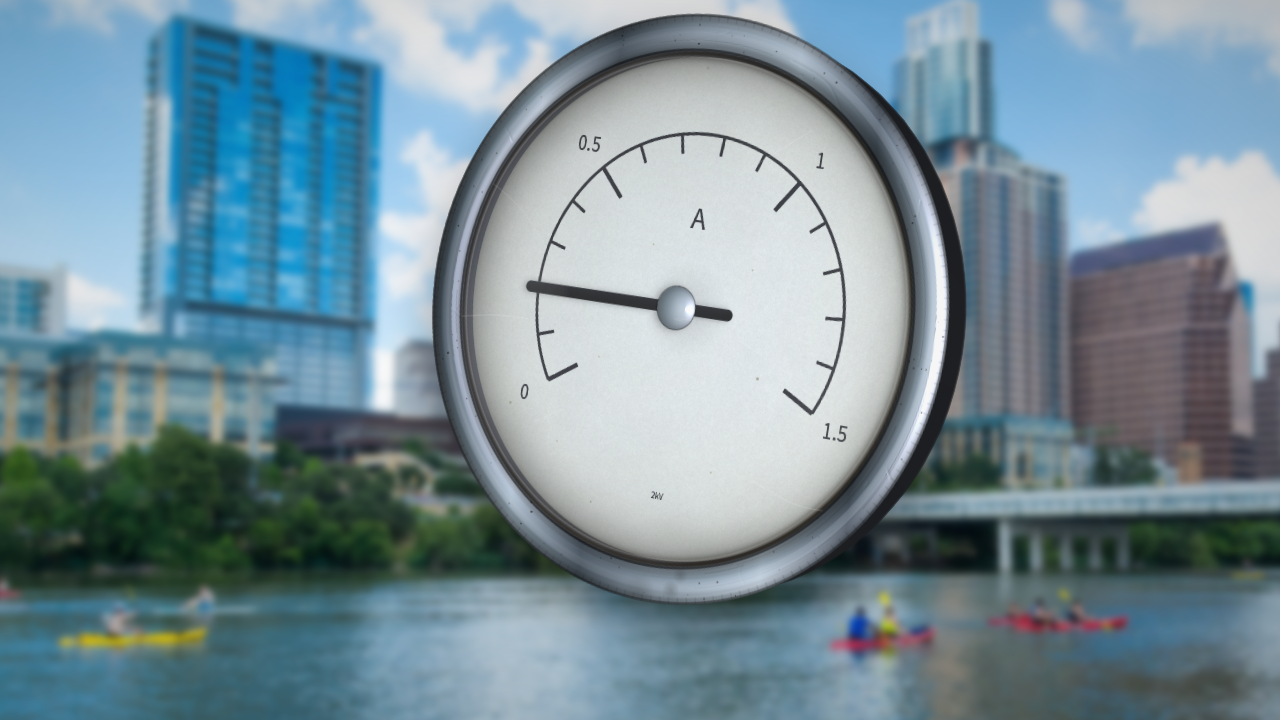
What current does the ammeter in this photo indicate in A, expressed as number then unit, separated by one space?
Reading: 0.2 A
